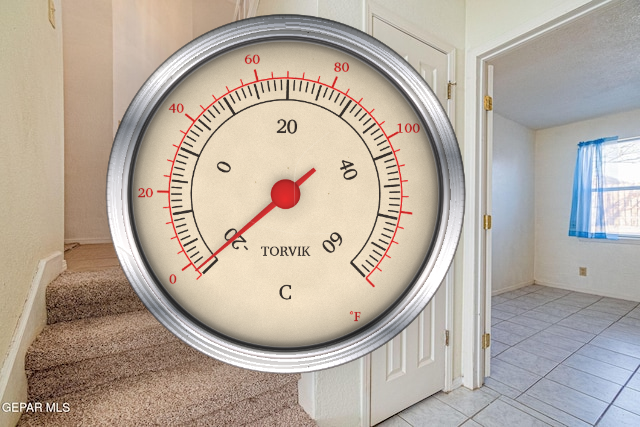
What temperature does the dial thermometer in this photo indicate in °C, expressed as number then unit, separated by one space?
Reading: -19 °C
